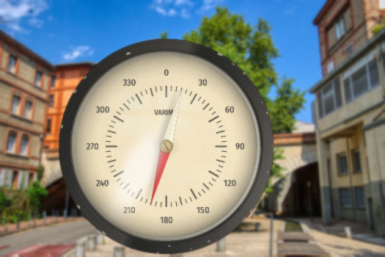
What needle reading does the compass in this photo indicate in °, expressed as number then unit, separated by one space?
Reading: 195 °
